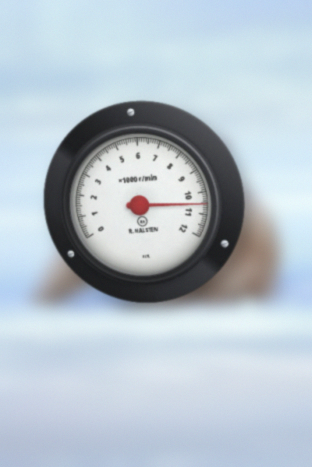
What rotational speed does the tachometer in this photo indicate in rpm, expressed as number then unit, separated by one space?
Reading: 10500 rpm
